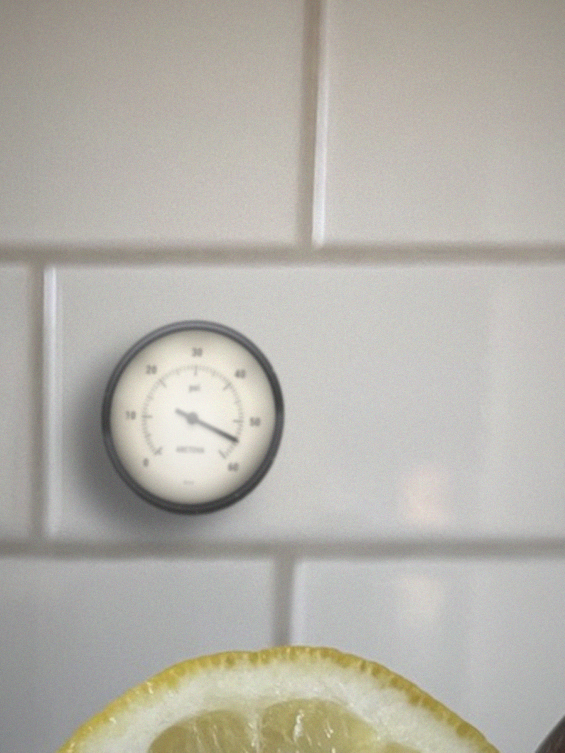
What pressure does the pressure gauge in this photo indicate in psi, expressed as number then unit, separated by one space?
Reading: 55 psi
